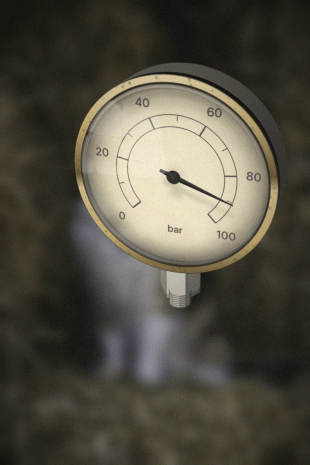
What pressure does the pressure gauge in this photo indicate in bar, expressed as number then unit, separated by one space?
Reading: 90 bar
